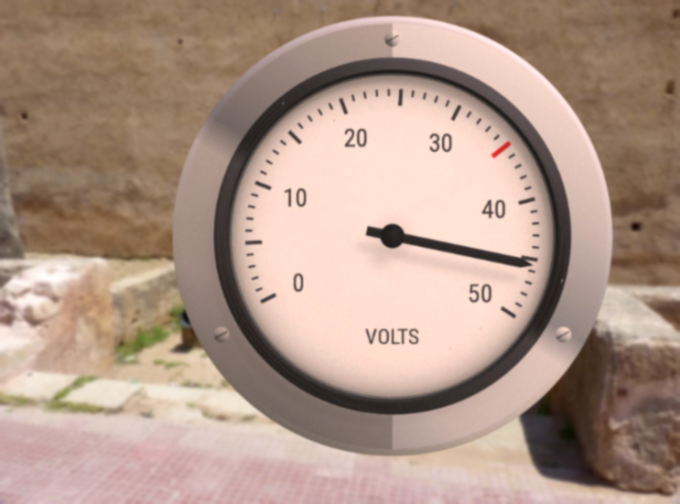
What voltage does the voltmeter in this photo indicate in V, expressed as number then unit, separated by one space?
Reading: 45.5 V
